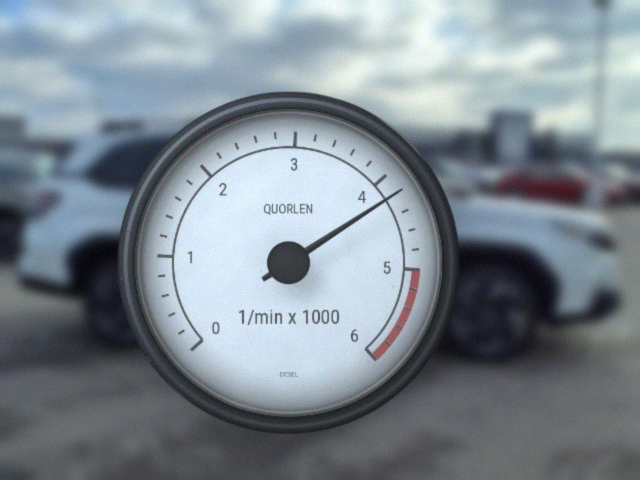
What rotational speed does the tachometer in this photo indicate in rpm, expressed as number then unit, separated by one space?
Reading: 4200 rpm
